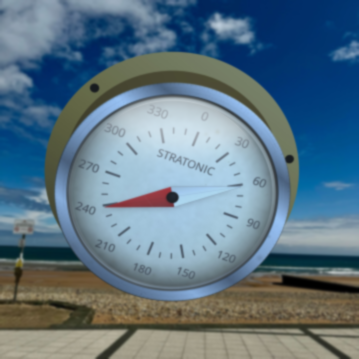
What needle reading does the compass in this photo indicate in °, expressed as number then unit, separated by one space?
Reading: 240 °
